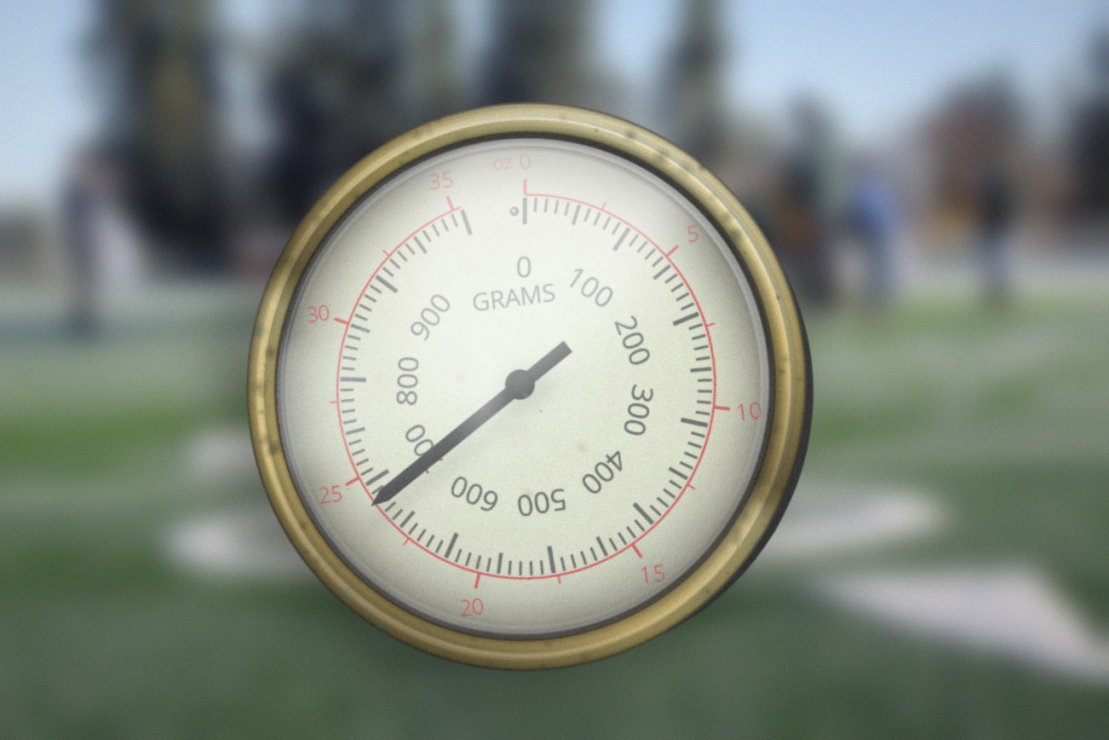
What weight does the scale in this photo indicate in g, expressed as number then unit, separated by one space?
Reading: 680 g
